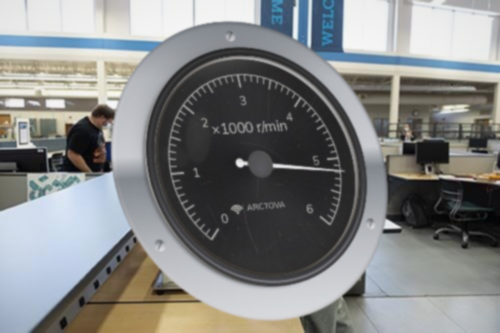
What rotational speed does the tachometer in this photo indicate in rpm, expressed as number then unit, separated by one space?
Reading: 5200 rpm
